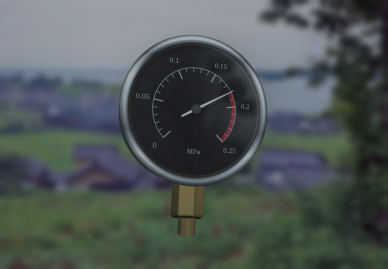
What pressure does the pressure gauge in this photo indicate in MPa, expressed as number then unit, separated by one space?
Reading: 0.18 MPa
